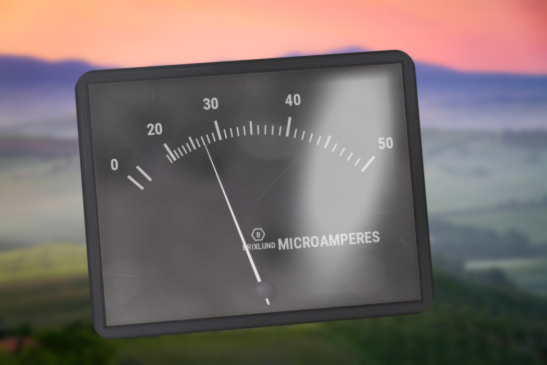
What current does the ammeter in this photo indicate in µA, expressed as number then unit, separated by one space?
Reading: 27 µA
